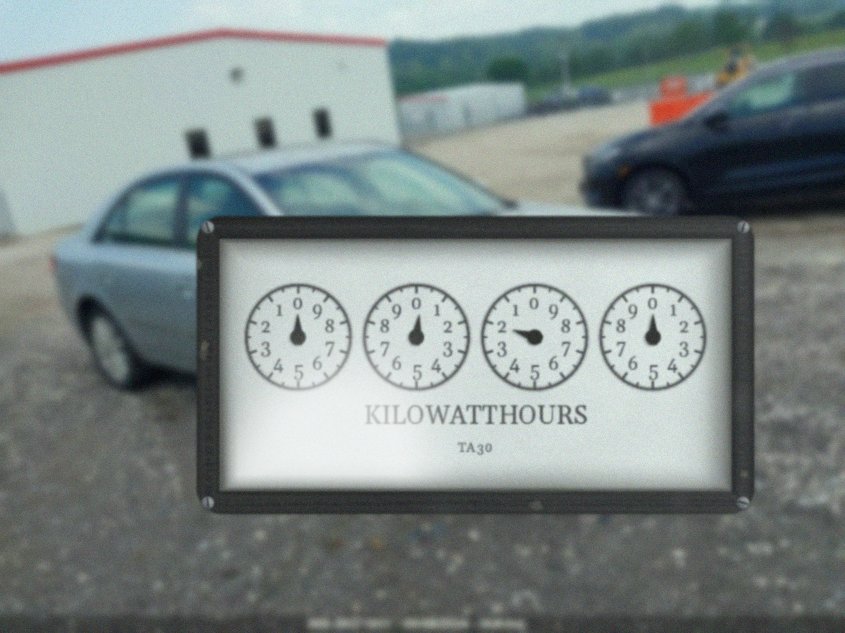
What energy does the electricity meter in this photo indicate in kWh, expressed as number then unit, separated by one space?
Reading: 20 kWh
